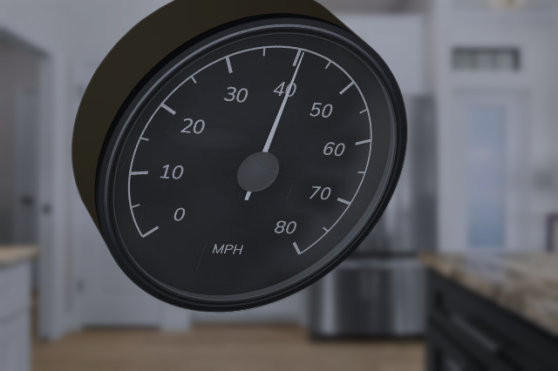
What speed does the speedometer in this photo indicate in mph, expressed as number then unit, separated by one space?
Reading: 40 mph
